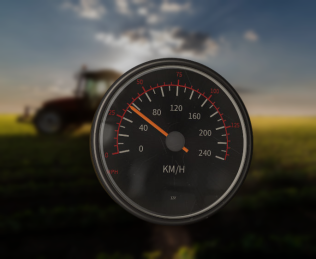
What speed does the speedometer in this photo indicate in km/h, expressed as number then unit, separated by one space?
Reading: 55 km/h
